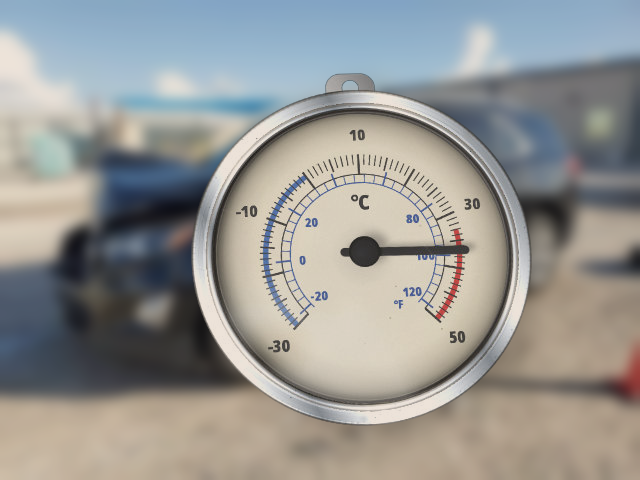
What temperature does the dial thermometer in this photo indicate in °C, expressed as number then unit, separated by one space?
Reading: 37 °C
